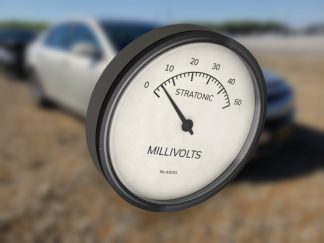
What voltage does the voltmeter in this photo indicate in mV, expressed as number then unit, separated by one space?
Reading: 4 mV
